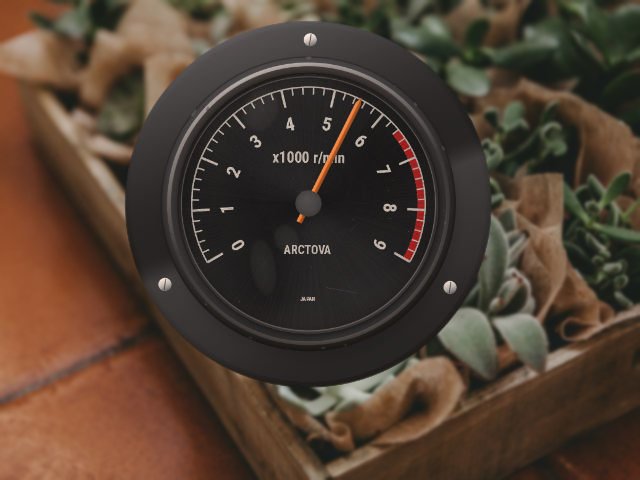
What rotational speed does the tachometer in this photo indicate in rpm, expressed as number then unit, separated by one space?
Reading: 5500 rpm
